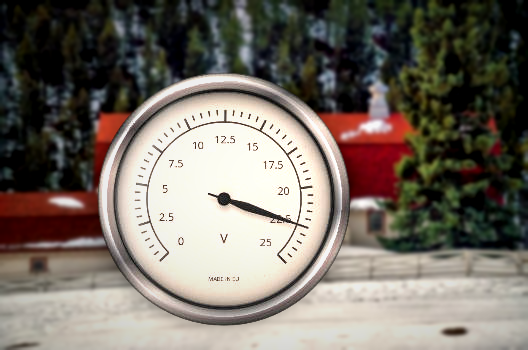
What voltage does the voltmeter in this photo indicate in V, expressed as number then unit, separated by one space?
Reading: 22.5 V
